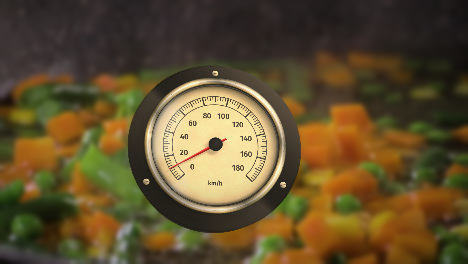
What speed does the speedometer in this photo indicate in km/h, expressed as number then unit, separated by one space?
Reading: 10 km/h
